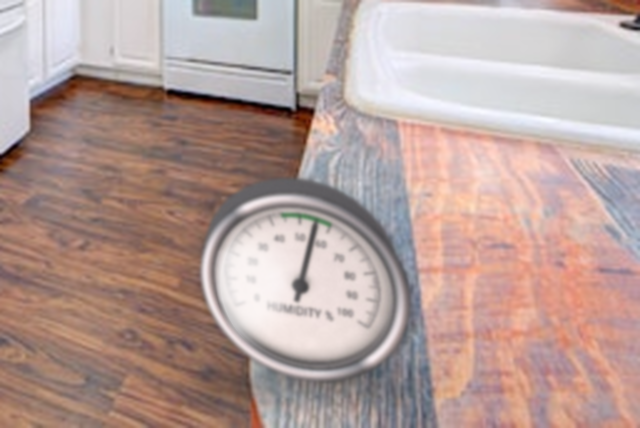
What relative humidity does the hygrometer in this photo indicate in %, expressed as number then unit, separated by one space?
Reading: 55 %
